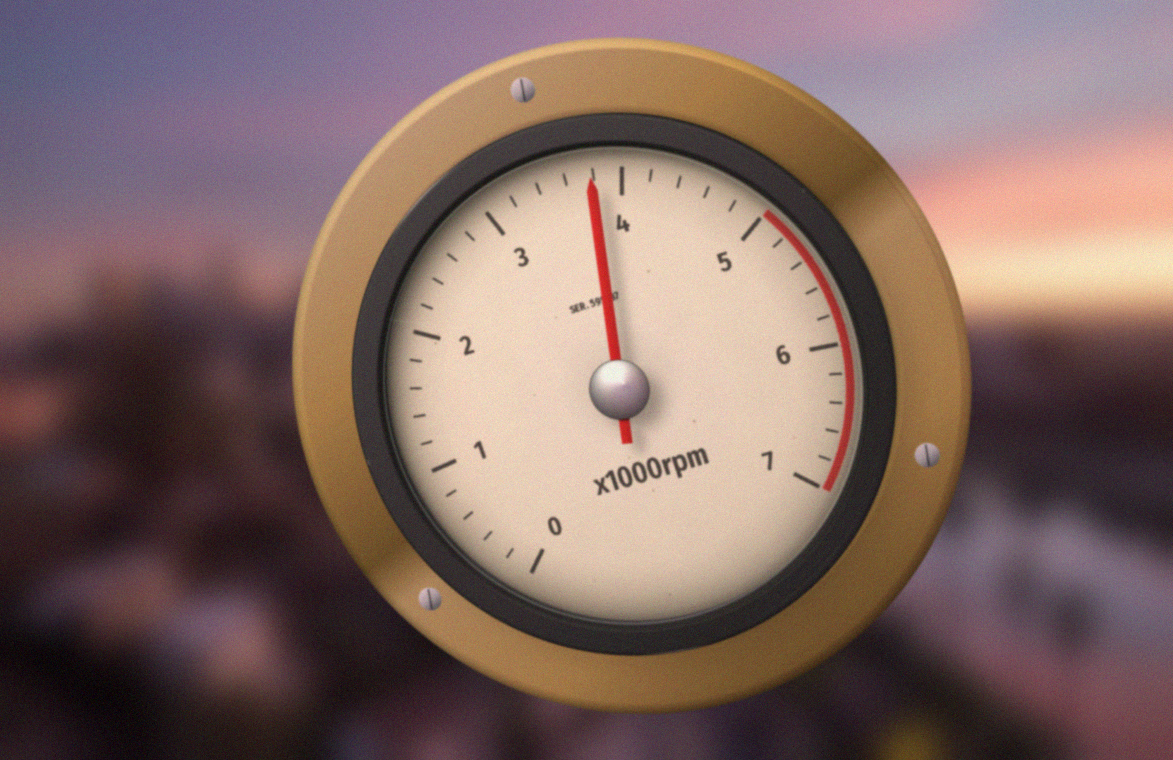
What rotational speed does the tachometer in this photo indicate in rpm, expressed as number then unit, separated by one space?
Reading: 3800 rpm
